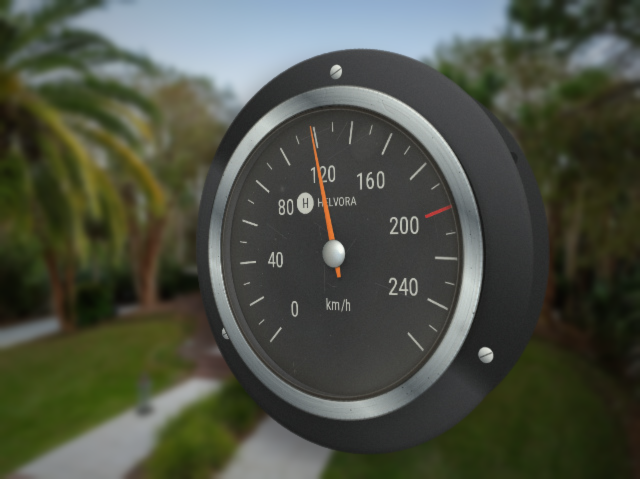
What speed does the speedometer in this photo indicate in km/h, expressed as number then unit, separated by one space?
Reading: 120 km/h
